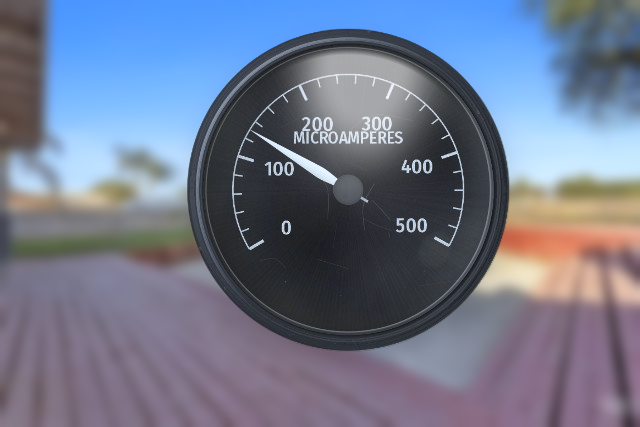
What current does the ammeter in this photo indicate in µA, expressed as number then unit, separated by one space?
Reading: 130 µA
